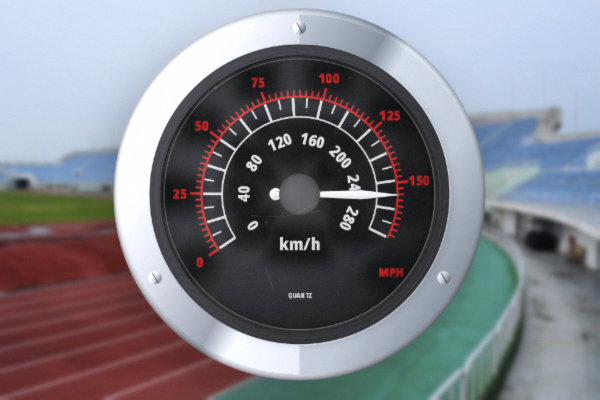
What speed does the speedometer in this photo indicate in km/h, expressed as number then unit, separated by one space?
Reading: 250 km/h
